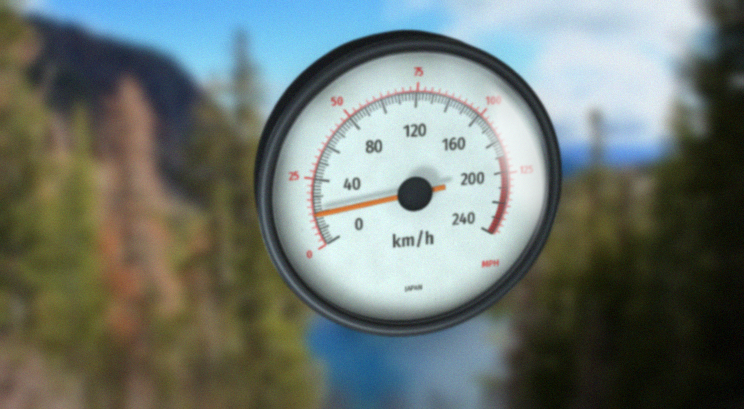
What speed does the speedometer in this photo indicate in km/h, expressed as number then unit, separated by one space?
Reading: 20 km/h
